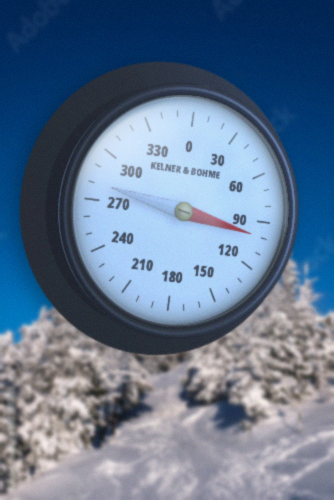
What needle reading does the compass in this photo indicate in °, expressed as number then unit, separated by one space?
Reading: 100 °
